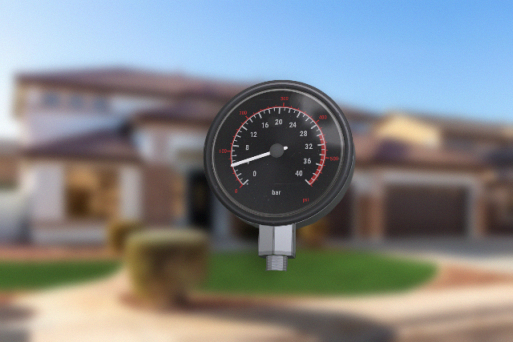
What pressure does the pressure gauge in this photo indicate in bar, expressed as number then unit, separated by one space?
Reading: 4 bar
